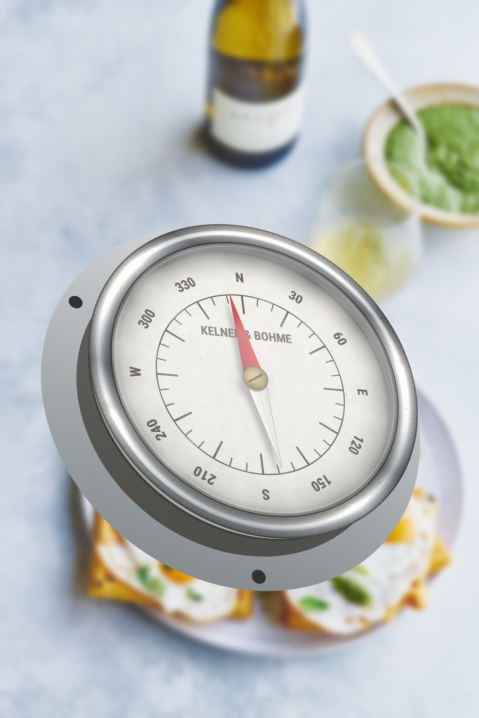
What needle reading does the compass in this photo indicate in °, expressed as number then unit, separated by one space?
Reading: 350 °
